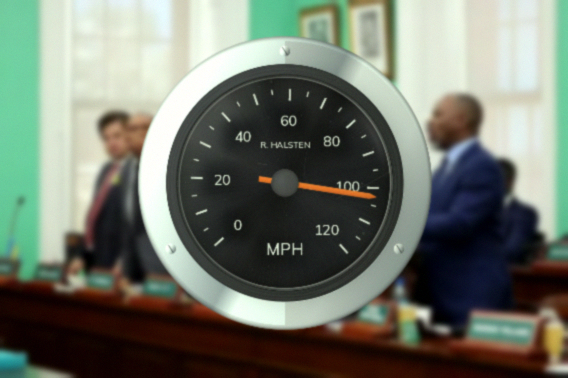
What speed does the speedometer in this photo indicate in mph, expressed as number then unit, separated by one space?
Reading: 102.5 mph
